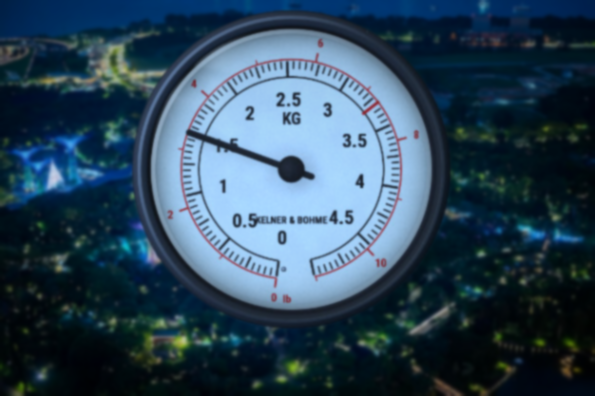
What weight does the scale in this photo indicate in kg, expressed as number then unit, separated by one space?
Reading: 1.5 kg
